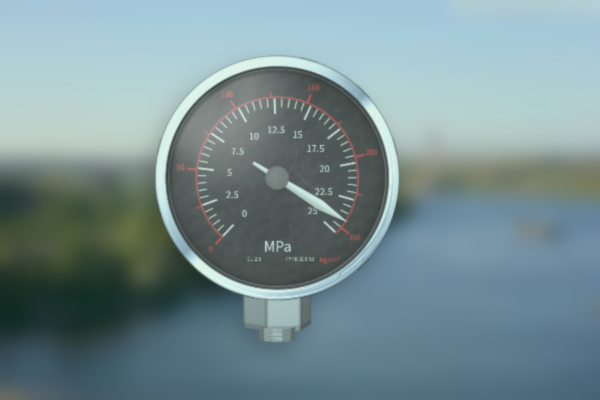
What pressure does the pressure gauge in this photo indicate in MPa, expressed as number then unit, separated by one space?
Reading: 24 MPa
